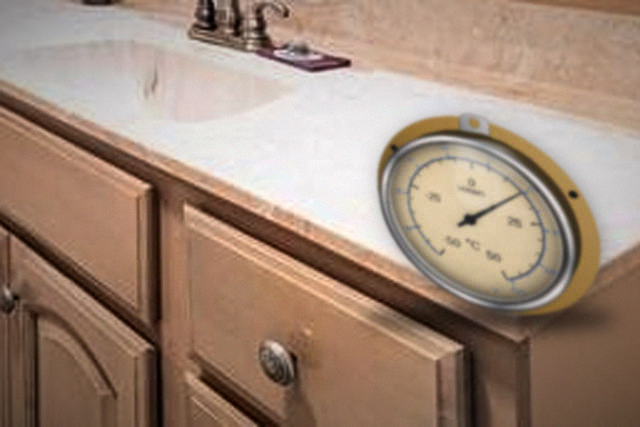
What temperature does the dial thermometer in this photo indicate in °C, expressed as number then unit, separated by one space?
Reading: 15 °C
